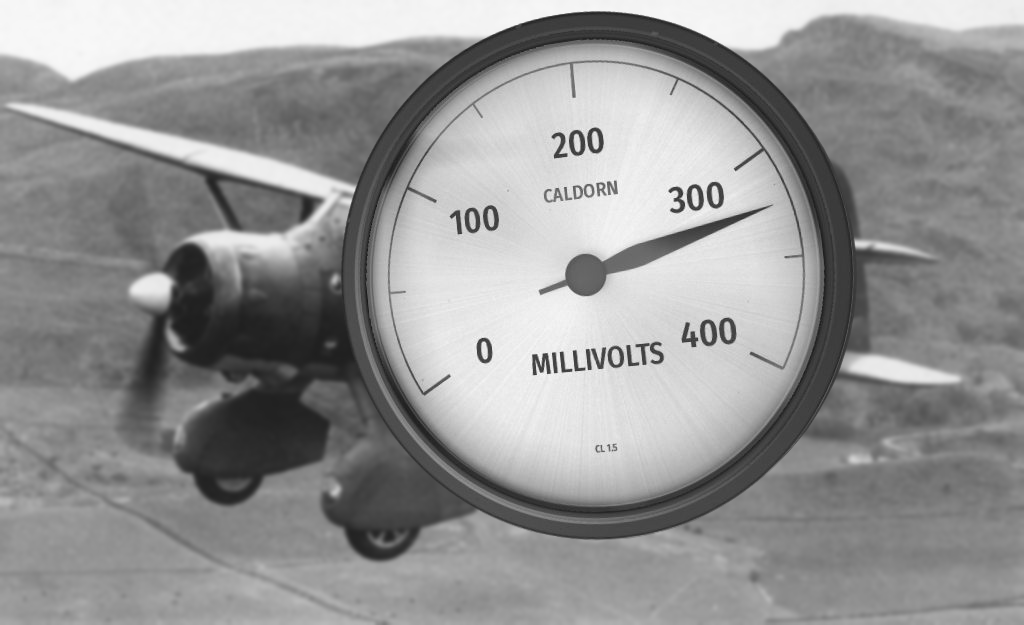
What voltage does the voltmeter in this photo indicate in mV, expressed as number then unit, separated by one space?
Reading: 325 mV
